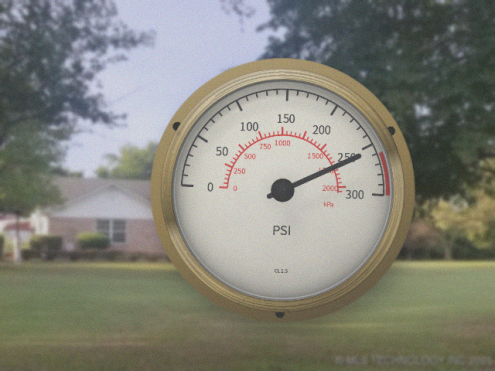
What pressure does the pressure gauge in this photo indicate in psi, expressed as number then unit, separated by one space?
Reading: 255 psi
